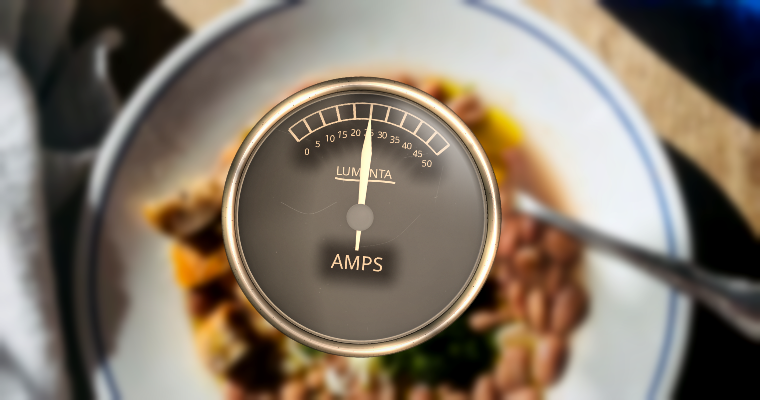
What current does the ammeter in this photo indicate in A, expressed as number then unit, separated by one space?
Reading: 25 A
